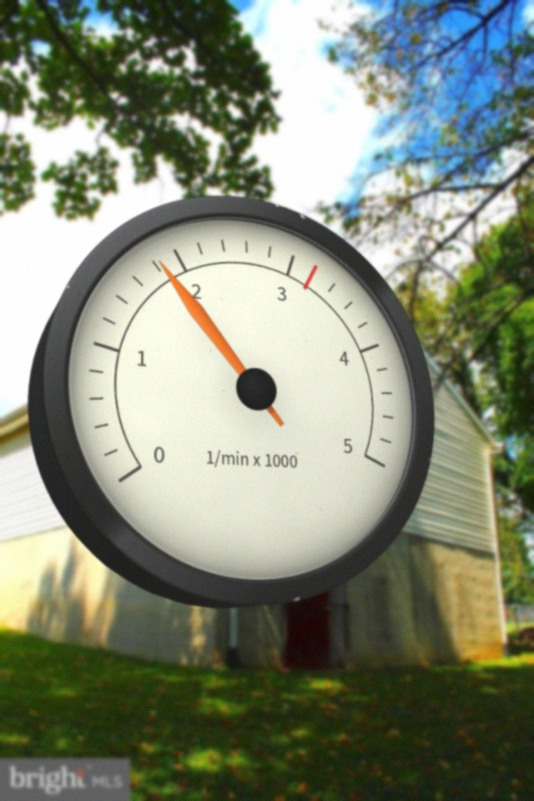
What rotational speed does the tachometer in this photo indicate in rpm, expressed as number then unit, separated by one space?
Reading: 1800 rpm
